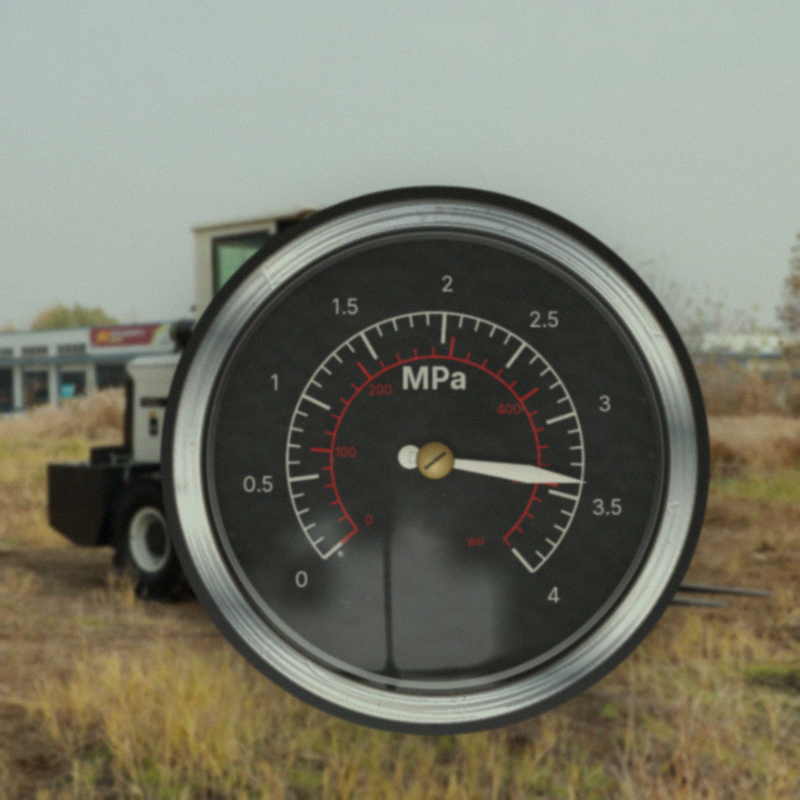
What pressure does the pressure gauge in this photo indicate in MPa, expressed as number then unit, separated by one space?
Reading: 3.4 MPa
